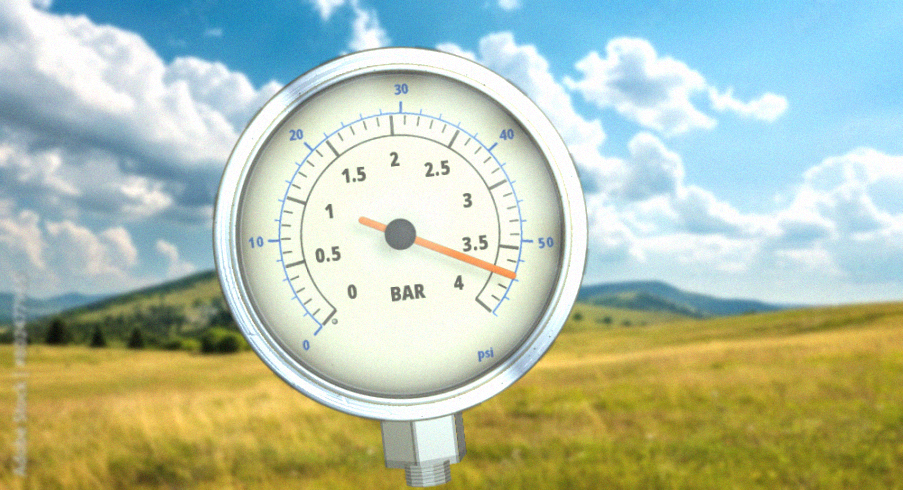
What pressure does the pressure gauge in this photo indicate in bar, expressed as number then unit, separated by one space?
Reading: 3.7 bar
